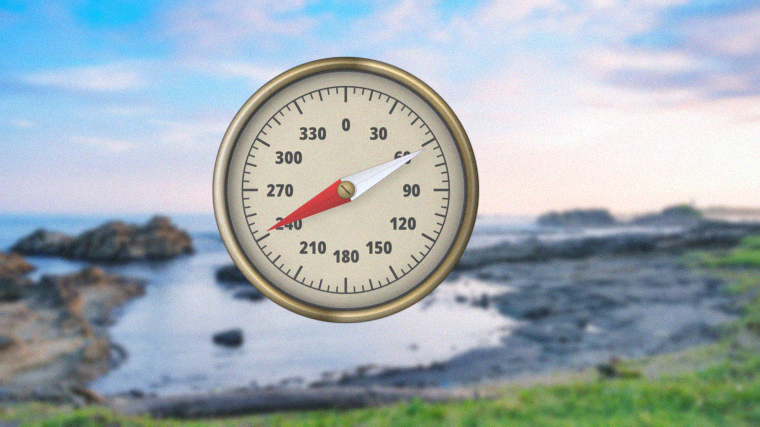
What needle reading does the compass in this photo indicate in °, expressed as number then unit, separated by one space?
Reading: 242.5 °
